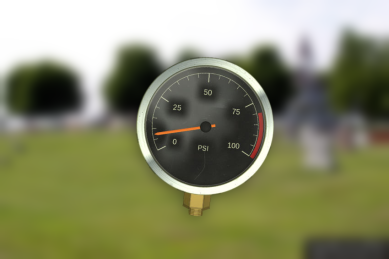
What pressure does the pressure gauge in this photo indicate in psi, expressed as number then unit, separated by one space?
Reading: 7.5 psi
